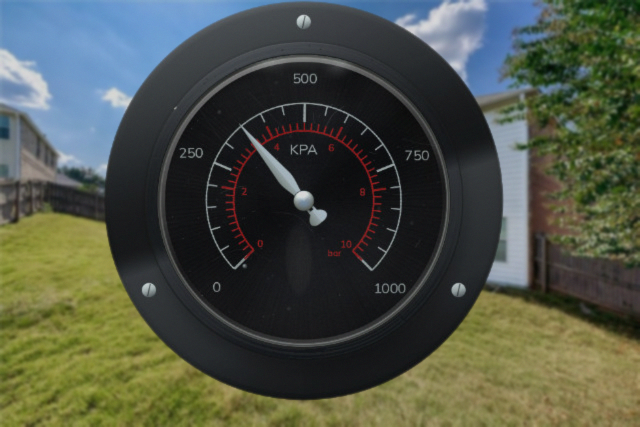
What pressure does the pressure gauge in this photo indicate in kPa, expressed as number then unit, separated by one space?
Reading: 350 kPa
